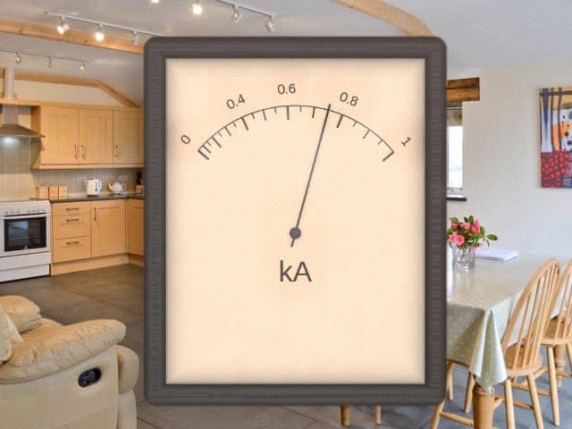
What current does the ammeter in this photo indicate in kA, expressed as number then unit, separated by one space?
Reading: 0.75 kA
